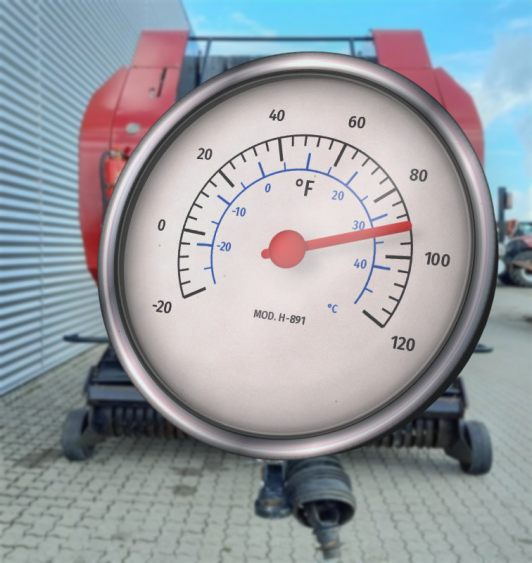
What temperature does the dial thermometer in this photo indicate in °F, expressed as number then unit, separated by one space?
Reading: 92 °F
